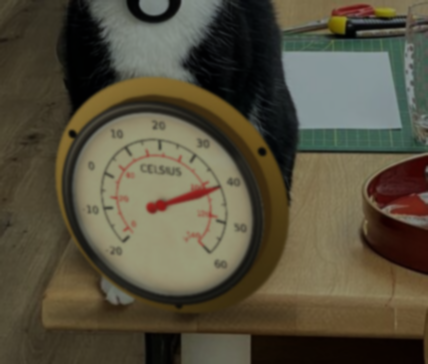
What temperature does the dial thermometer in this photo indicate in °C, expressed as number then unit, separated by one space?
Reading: 40 °C
